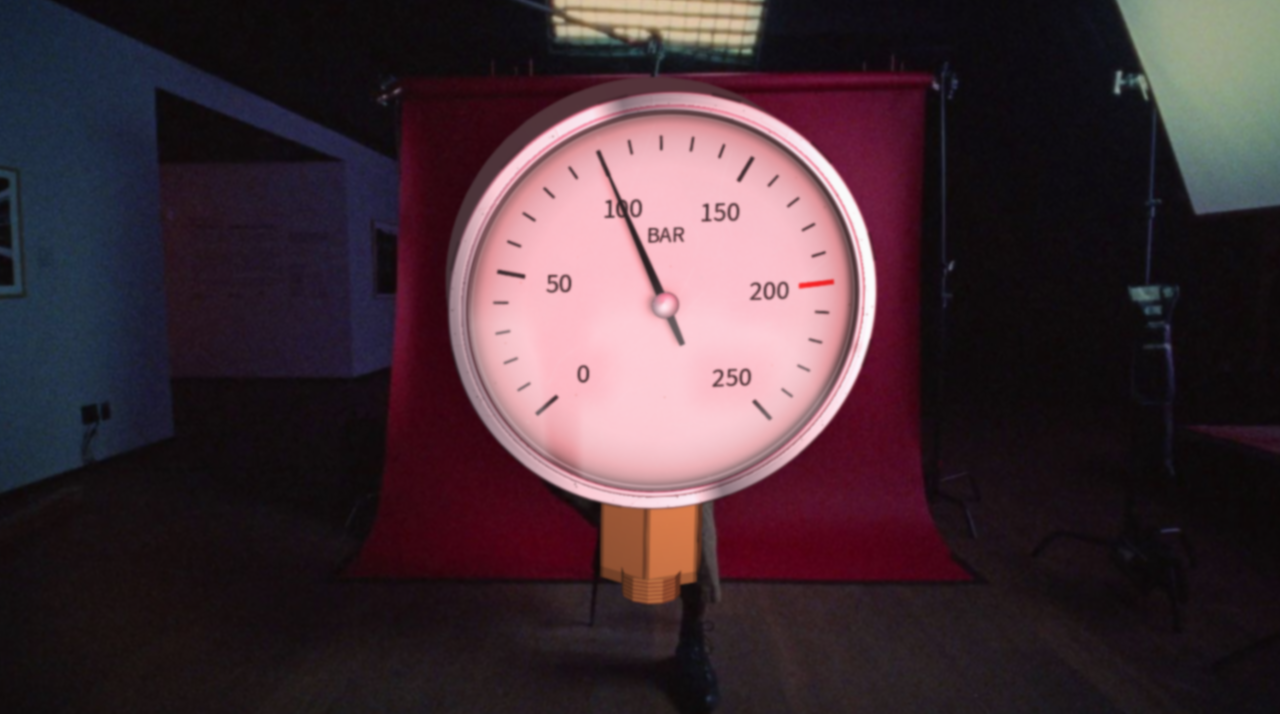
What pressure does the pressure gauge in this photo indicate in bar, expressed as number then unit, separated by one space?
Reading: 100 bar
